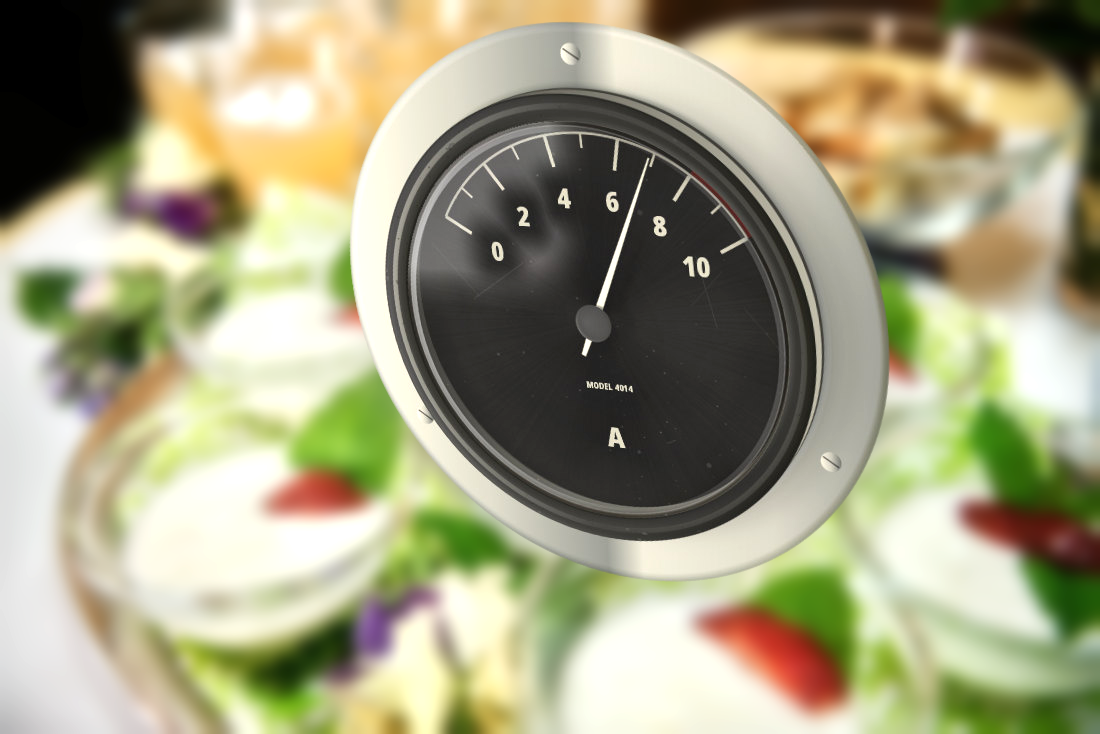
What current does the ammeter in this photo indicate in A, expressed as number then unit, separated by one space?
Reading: 7 A
